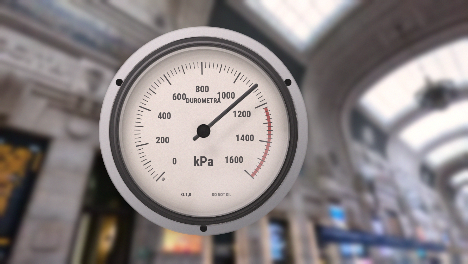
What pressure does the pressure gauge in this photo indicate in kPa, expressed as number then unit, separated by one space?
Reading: 1100 kPa
